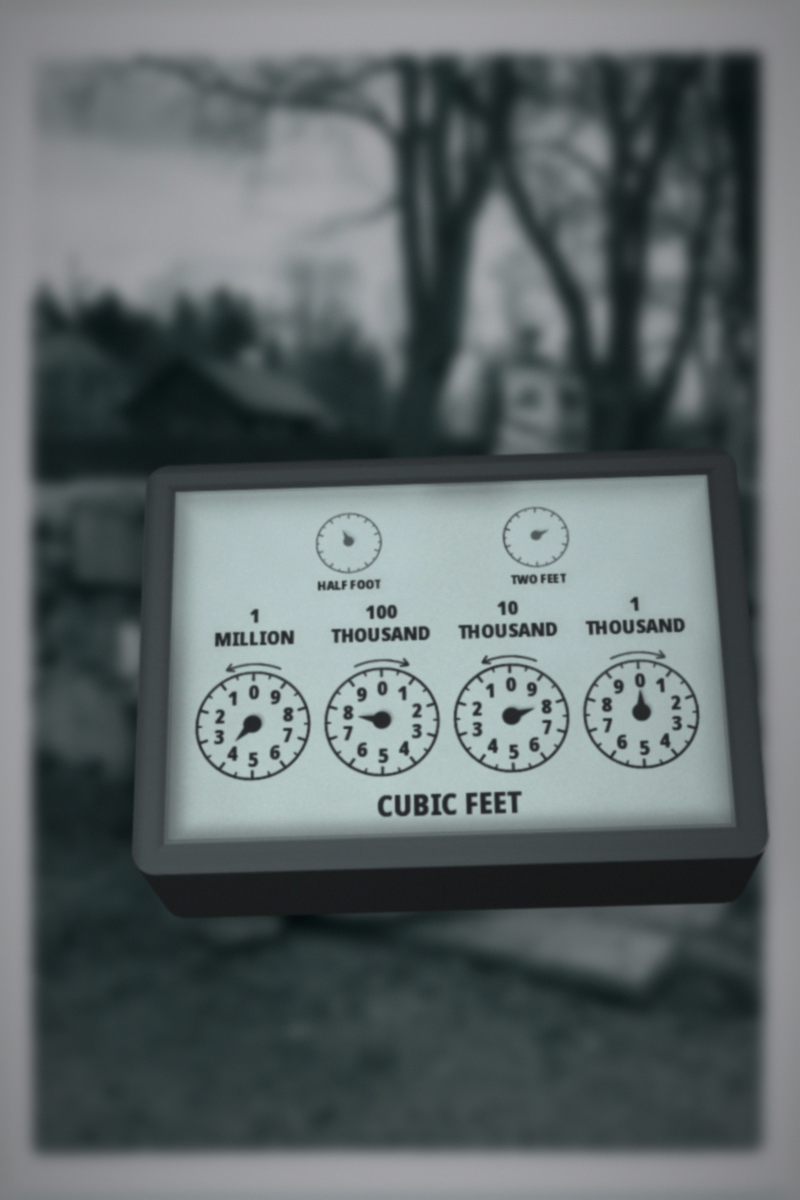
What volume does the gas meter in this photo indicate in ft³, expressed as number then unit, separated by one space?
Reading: 378000 ft³
